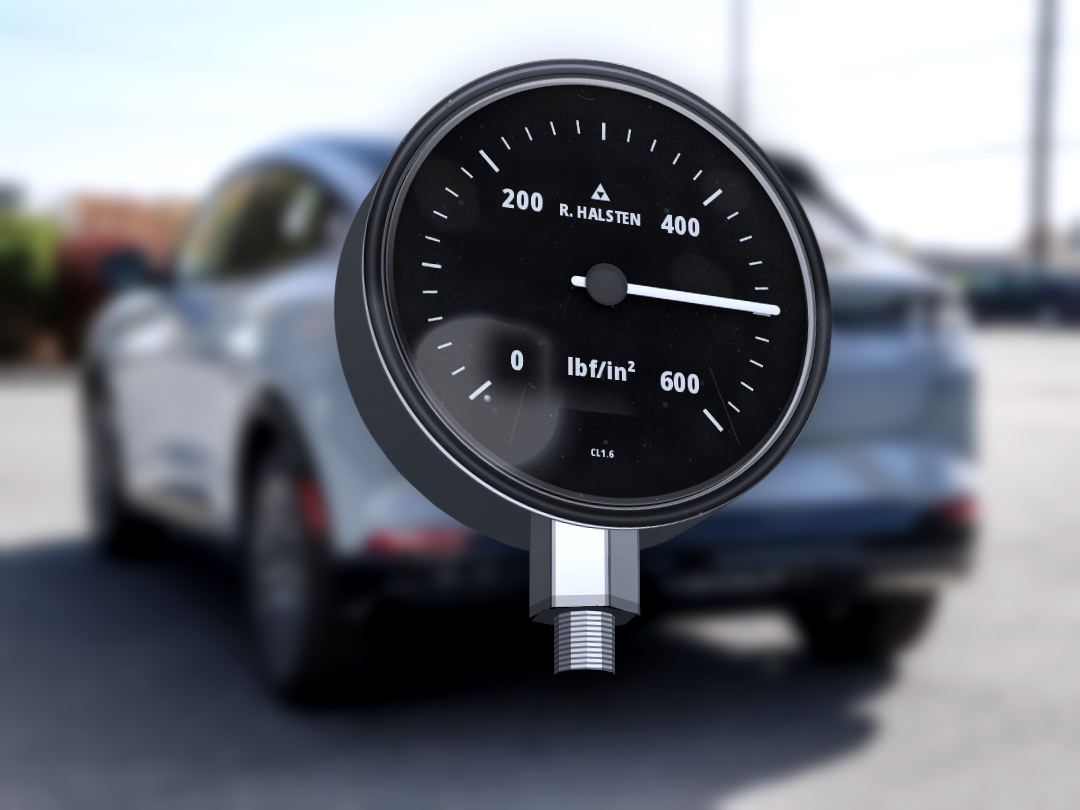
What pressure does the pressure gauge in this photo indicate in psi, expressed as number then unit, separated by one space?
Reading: 500 psi
